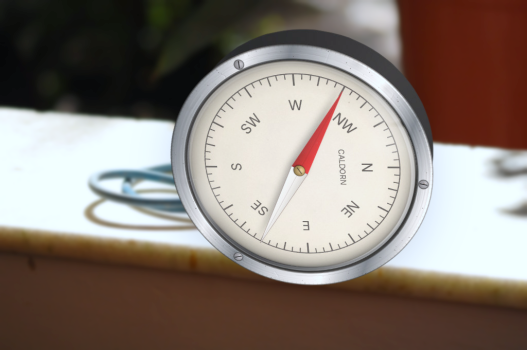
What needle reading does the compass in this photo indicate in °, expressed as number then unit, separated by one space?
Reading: 300 °
